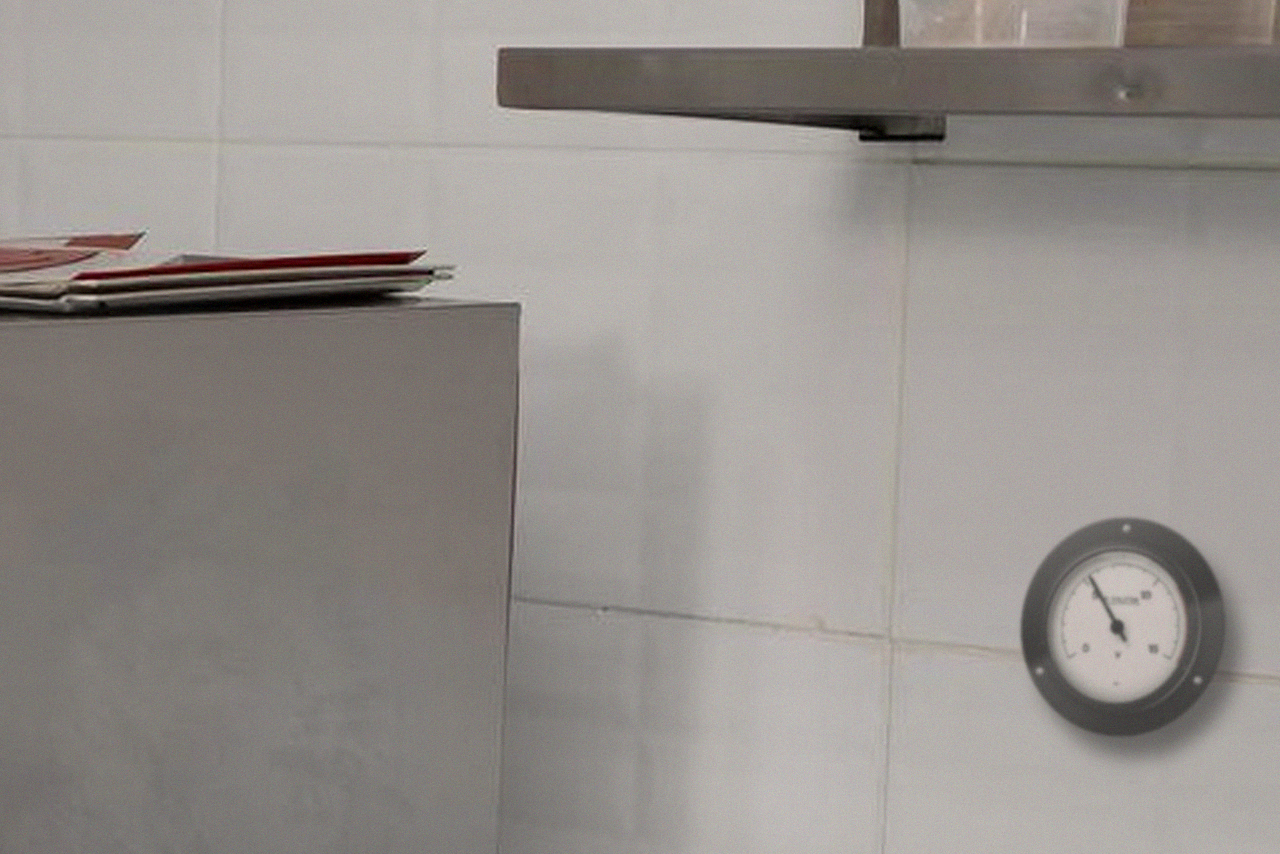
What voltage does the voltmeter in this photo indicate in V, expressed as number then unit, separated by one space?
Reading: 5.5 V
